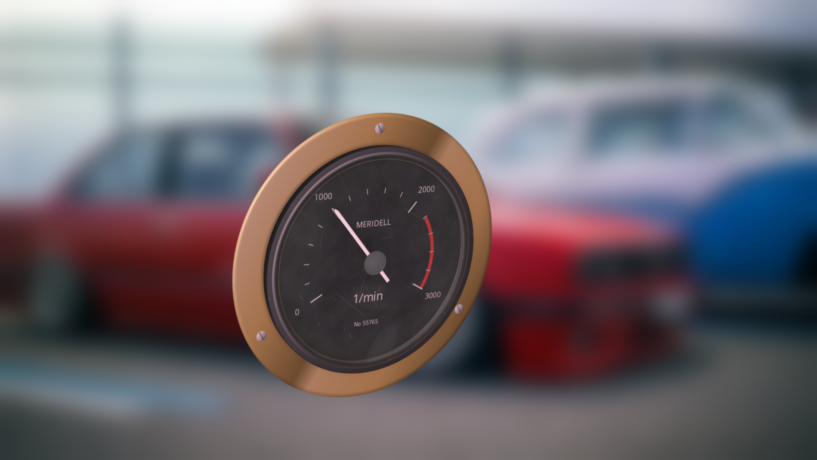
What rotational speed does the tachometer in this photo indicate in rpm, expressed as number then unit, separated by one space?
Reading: 1000 rpm
